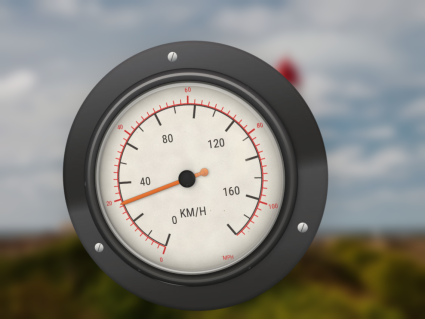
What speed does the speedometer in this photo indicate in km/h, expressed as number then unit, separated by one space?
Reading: 30 km/h
